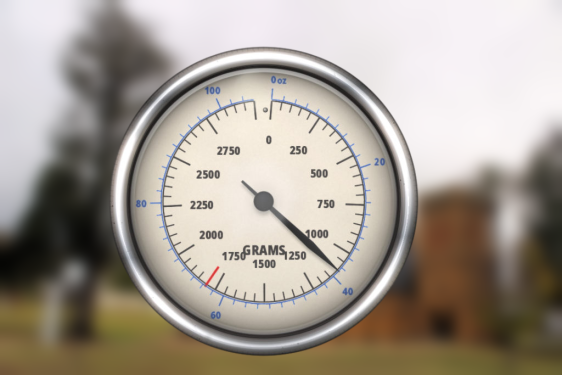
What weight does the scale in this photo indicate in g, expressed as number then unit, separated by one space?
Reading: 1100 g
